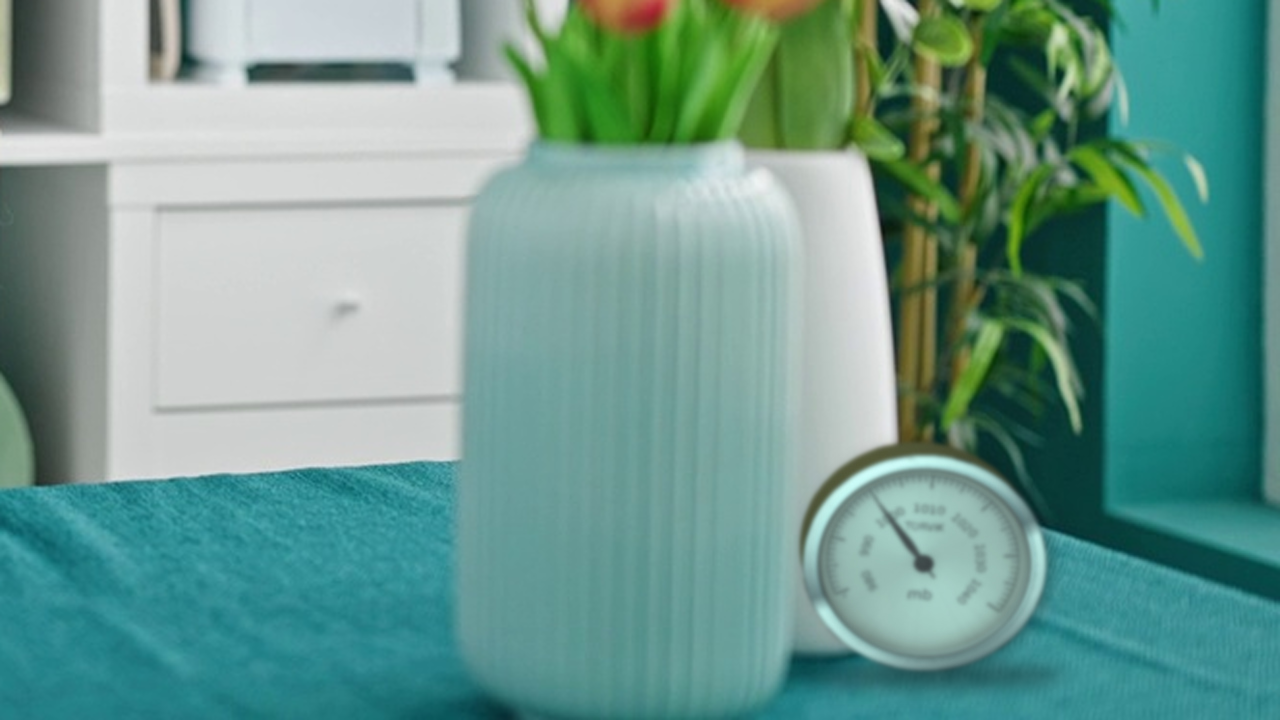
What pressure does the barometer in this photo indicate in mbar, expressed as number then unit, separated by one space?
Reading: 1000 mbar
